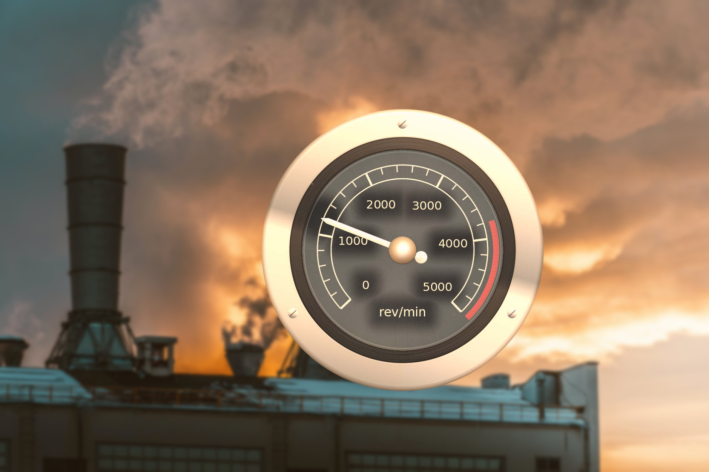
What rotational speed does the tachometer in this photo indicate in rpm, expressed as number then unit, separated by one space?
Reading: 1200 rpm
